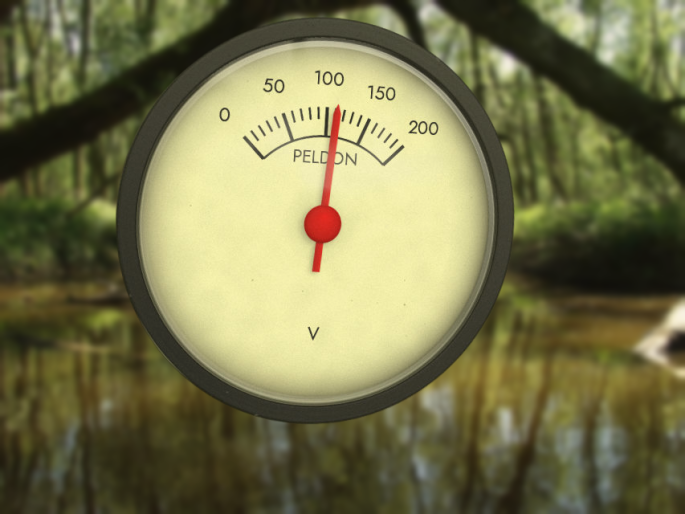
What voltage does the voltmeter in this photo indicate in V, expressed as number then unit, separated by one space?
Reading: 110 V
